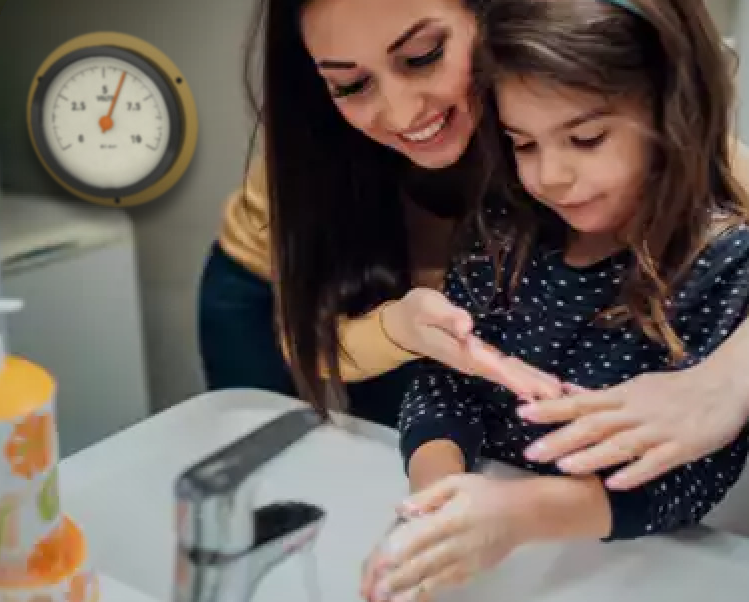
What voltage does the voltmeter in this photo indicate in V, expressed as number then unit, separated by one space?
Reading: 6 V
